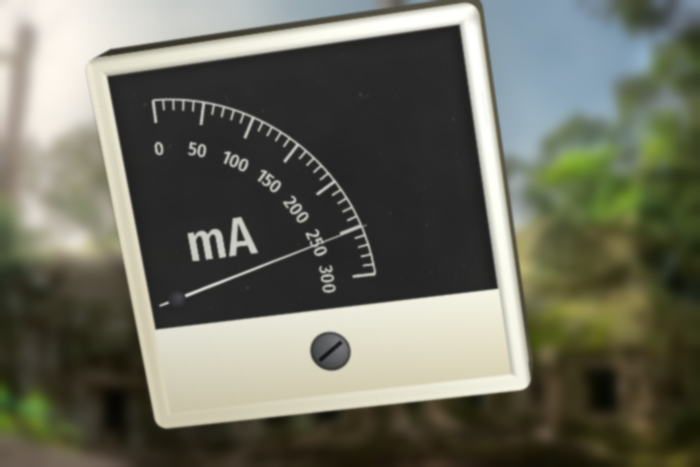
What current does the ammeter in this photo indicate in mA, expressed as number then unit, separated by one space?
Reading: 250 mA
